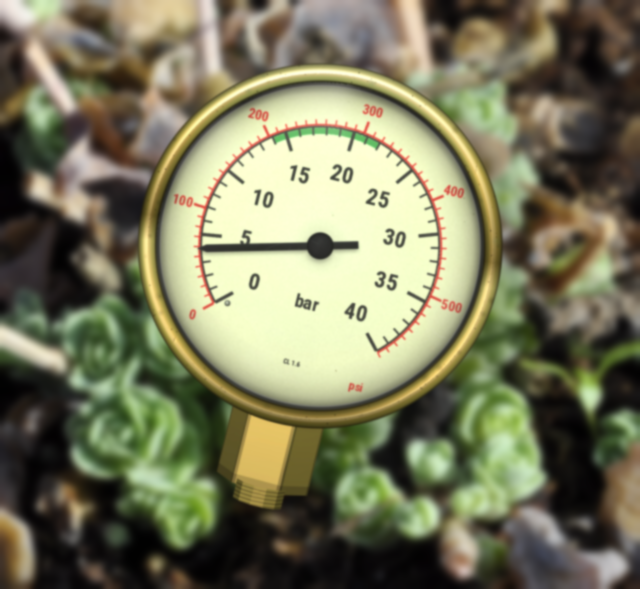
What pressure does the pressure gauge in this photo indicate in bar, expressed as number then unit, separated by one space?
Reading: 4 bar
